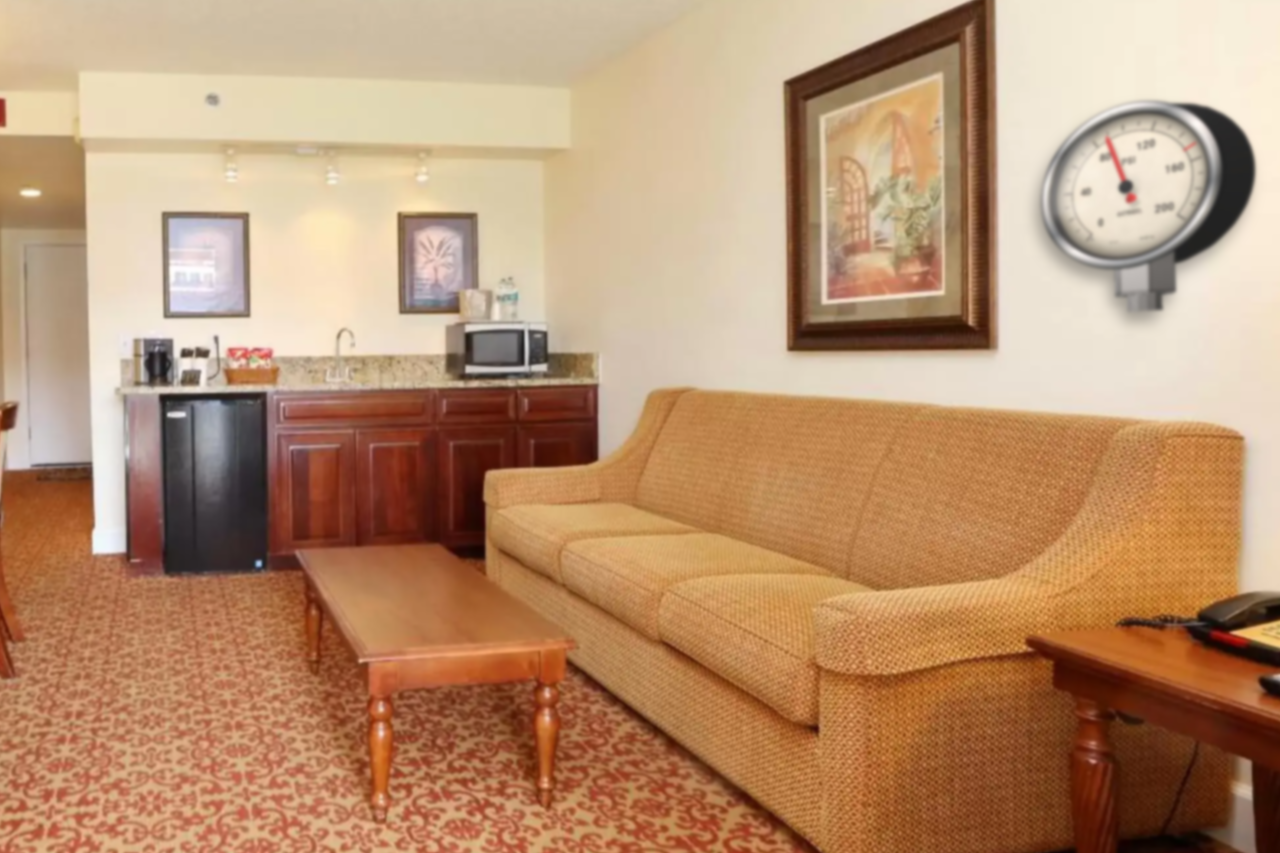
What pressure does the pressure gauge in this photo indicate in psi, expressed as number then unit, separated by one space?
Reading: 90 psi
